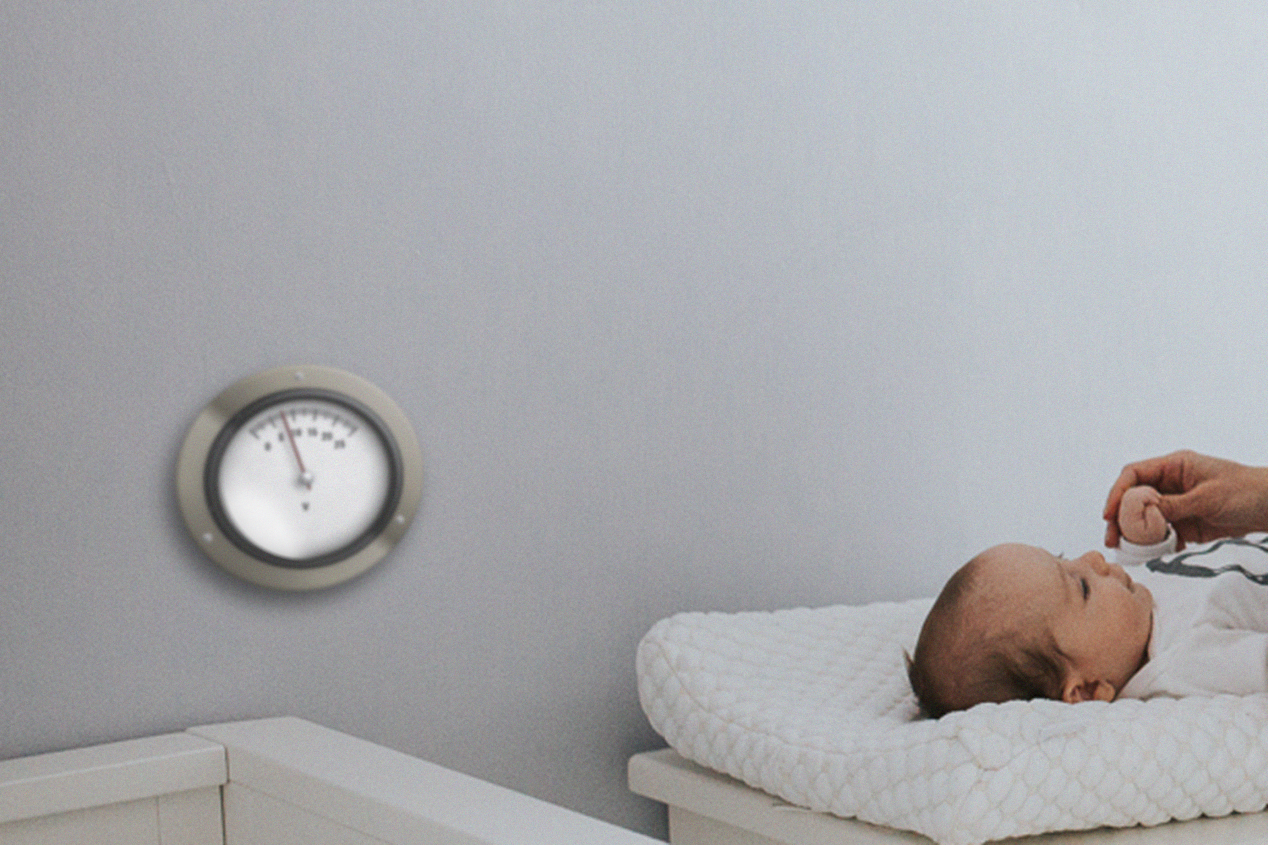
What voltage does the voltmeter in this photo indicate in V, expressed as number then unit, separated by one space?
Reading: 7.5 V
